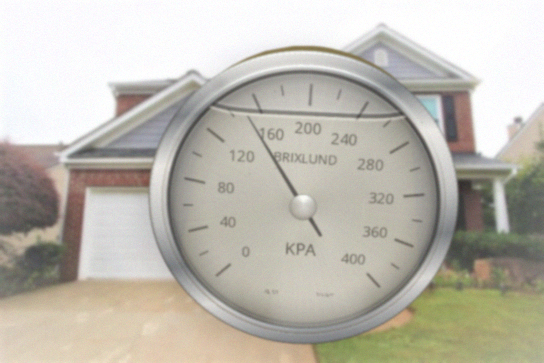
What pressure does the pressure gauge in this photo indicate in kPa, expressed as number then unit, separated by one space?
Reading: 150 kPa
